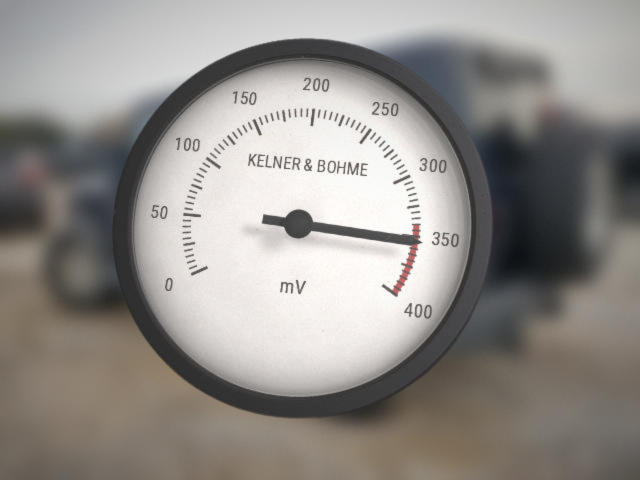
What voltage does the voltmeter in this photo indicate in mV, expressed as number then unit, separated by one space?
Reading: 355 mV
